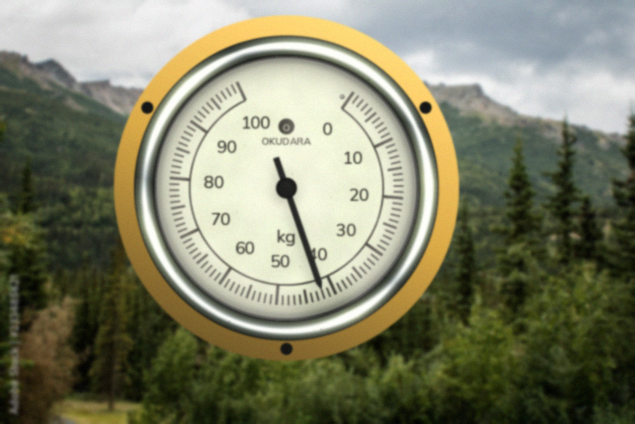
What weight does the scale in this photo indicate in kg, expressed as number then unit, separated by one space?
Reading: 42 kg
